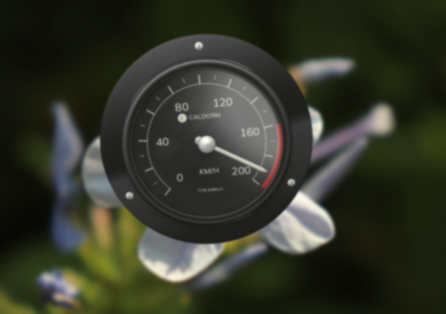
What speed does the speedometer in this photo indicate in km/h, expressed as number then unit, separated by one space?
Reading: 190 km/h
